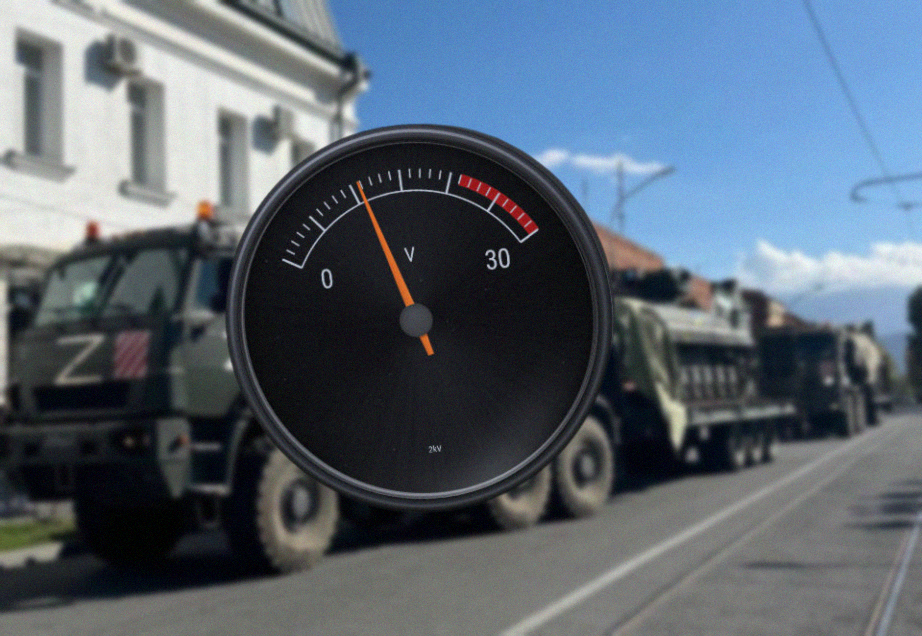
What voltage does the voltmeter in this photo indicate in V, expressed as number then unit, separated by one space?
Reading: 11 V
